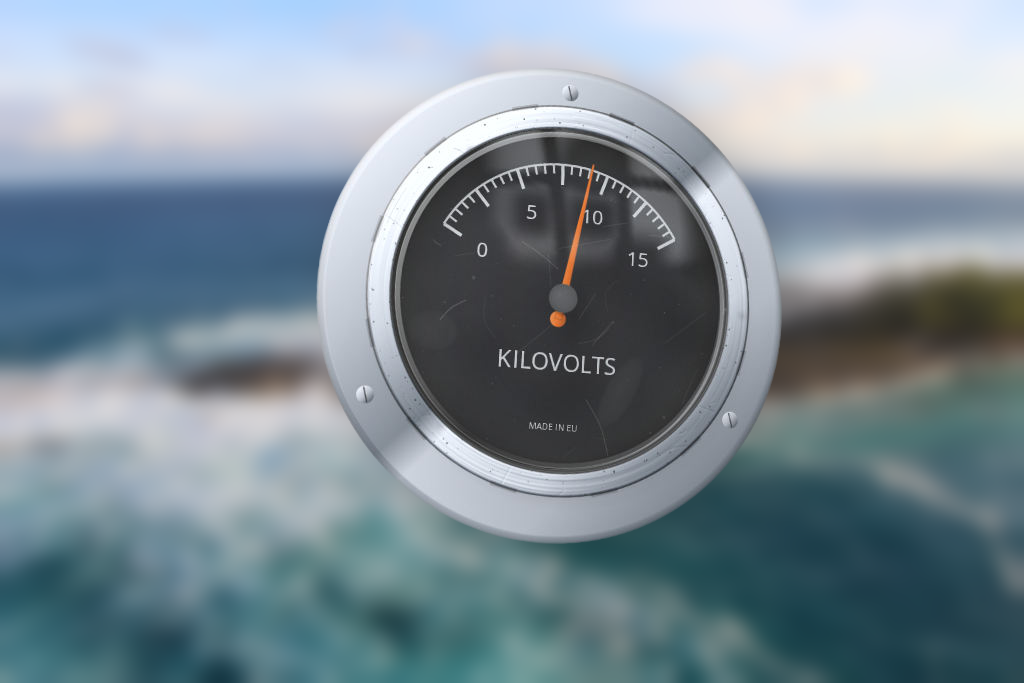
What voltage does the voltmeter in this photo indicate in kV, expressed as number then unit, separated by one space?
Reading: 9 kV
